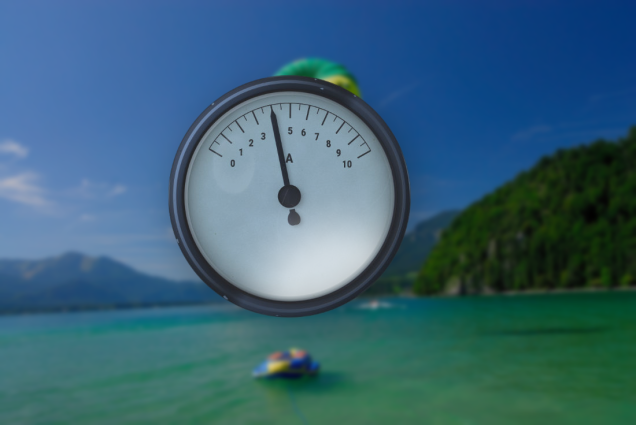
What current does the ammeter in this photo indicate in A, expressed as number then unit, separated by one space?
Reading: 4 A
